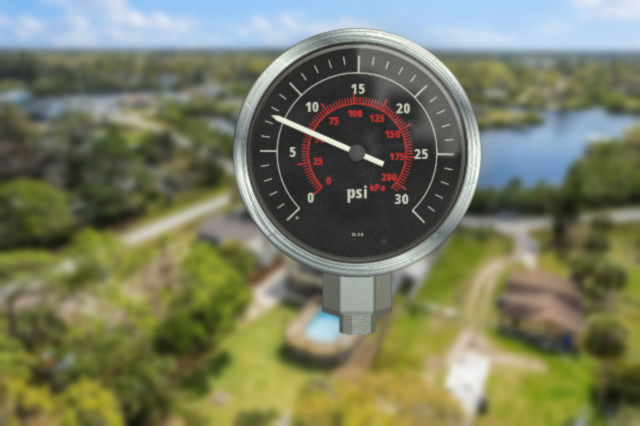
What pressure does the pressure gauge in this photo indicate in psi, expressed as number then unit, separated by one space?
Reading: 7.5 psi
